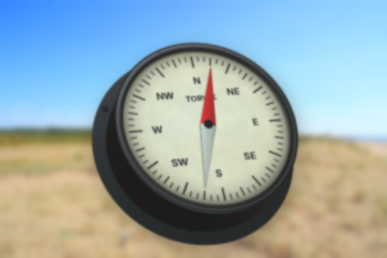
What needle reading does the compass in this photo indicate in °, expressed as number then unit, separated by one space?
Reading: 15 °
